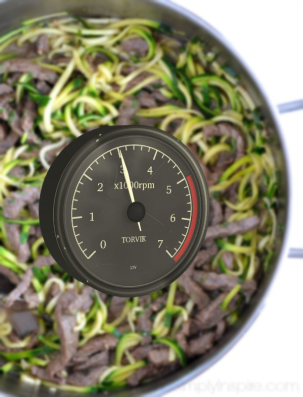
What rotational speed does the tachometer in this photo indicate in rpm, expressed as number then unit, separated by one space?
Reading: 3000 rpm
